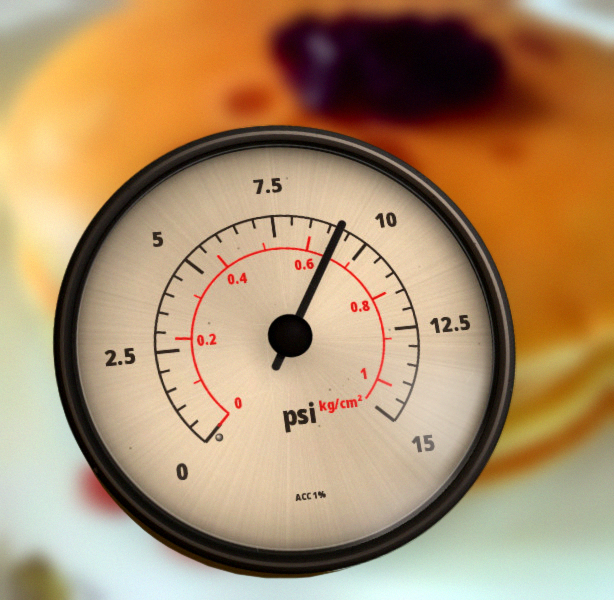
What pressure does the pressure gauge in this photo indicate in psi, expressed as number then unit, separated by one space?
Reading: 9.25 psi
